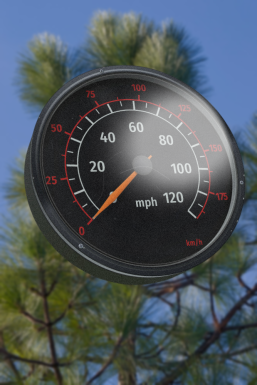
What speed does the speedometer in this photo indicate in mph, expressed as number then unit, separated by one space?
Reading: 0 mph
